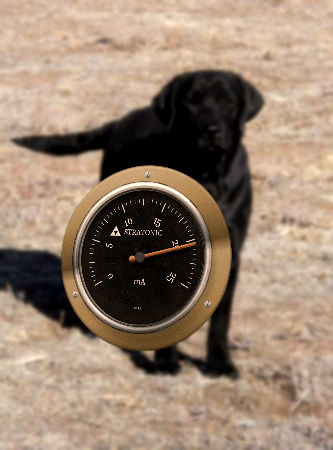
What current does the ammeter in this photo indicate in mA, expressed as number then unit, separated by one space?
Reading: 20.5 mA
